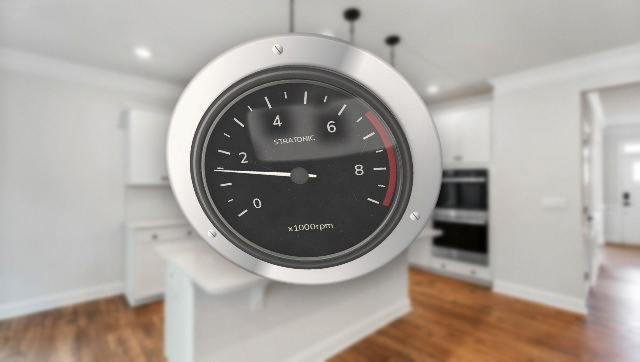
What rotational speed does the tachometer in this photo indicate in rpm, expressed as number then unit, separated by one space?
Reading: 1500 rpm
